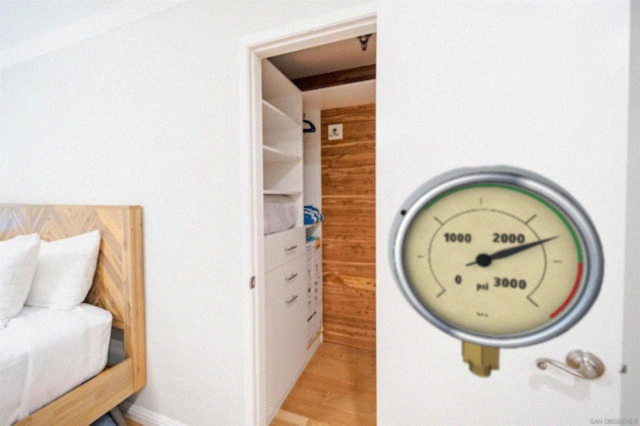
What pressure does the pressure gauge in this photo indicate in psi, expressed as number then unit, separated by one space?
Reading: 2250 psi
